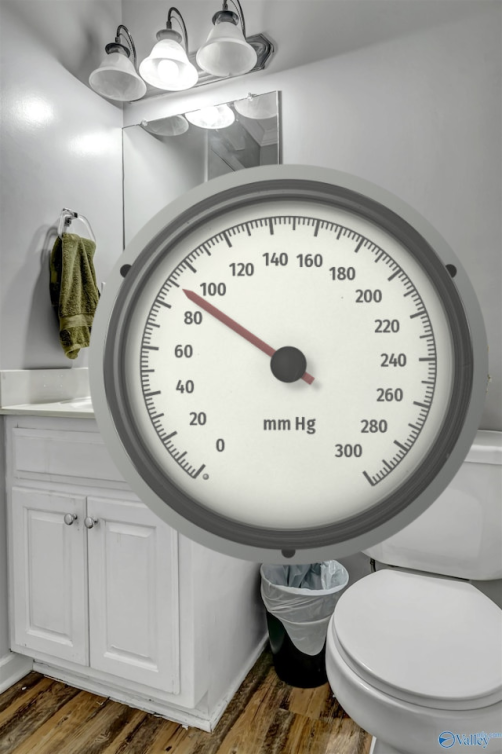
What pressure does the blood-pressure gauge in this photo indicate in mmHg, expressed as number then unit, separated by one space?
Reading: 90 mmHg
